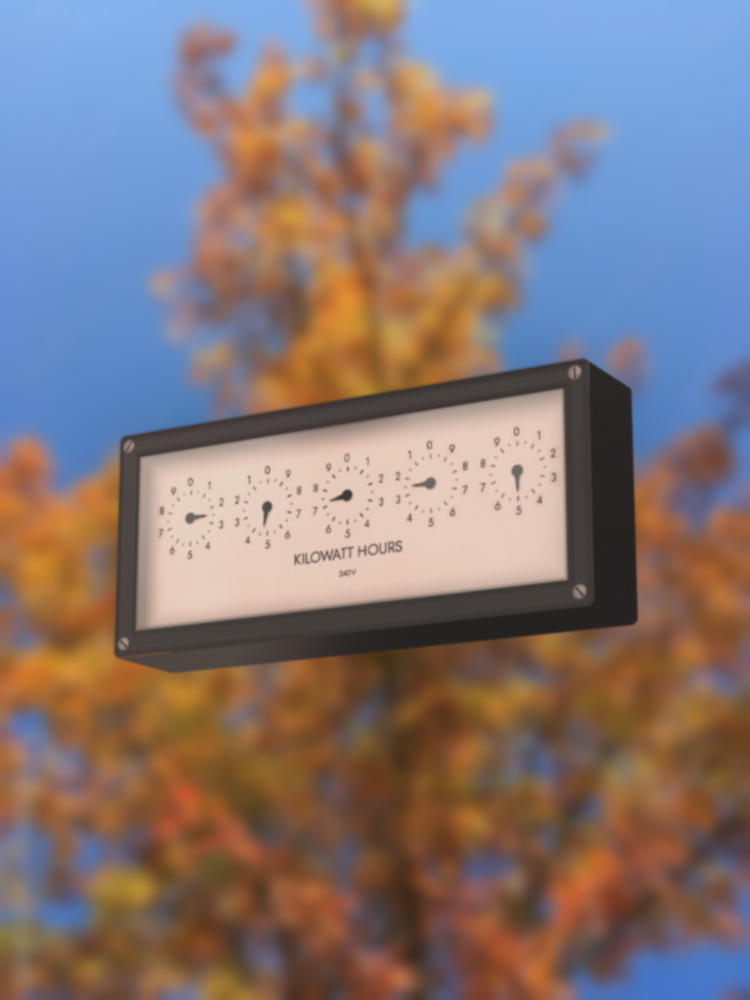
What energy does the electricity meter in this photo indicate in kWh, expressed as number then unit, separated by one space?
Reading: 24725 kWh
